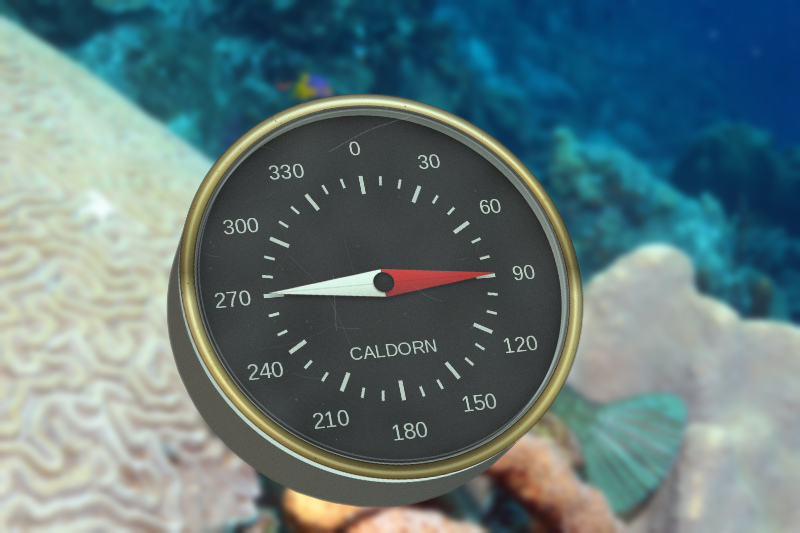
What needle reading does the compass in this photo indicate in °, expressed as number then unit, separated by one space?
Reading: 90 °
